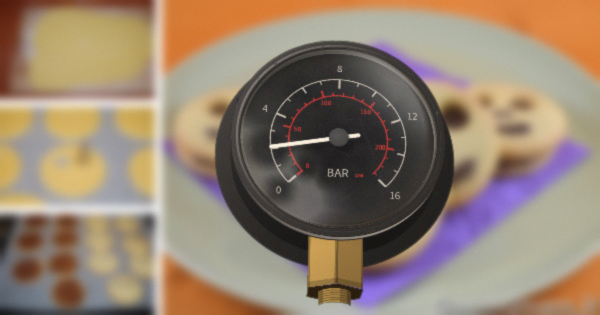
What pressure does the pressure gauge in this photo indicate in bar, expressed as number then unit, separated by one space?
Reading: 2 bar
